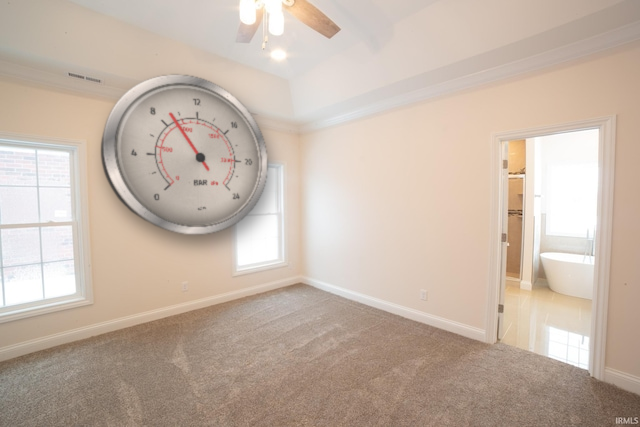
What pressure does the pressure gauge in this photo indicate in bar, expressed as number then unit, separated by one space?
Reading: 9 bar
